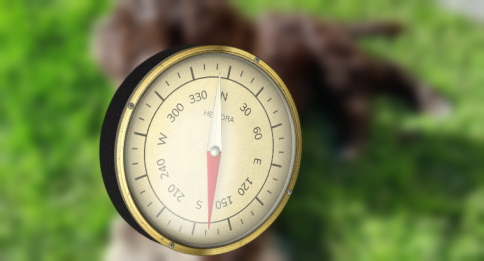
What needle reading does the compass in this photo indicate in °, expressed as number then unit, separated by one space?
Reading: 170 °
